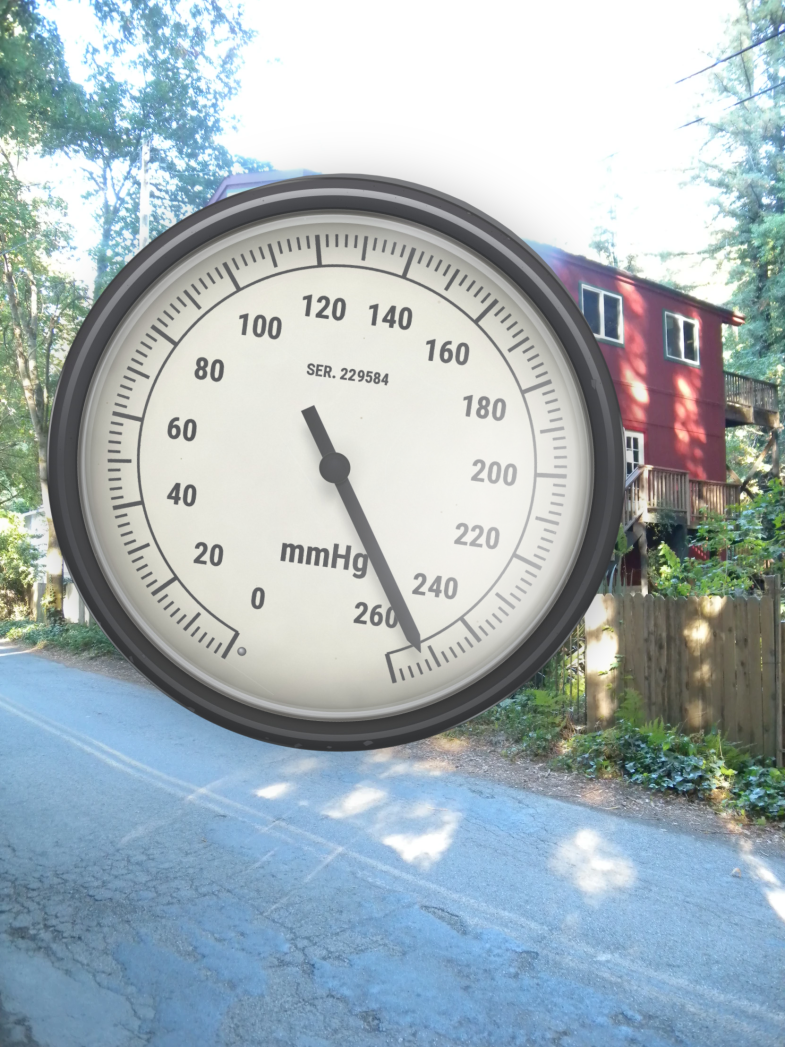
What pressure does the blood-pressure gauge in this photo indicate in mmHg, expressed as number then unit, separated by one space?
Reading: 252 mmHg
